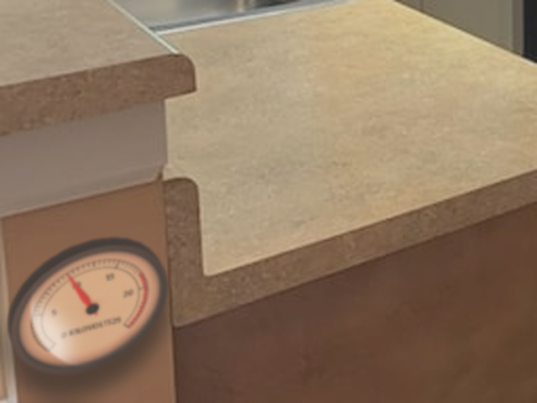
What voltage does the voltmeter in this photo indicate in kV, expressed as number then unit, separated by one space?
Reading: 10 kV
